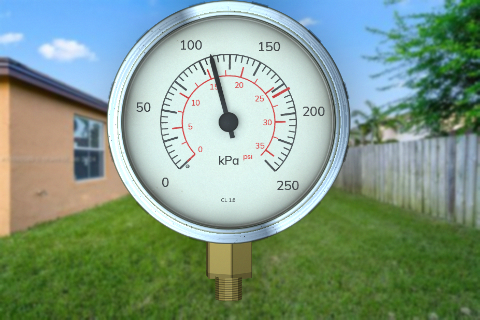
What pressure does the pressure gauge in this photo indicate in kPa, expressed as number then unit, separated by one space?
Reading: 110 kPa
